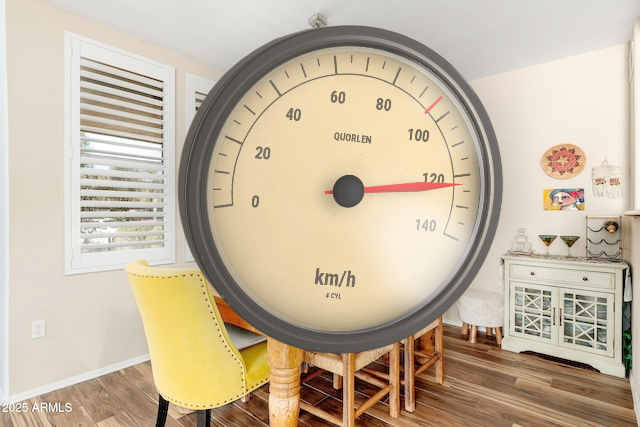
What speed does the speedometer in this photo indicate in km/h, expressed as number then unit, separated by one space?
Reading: 122.5 km/h
